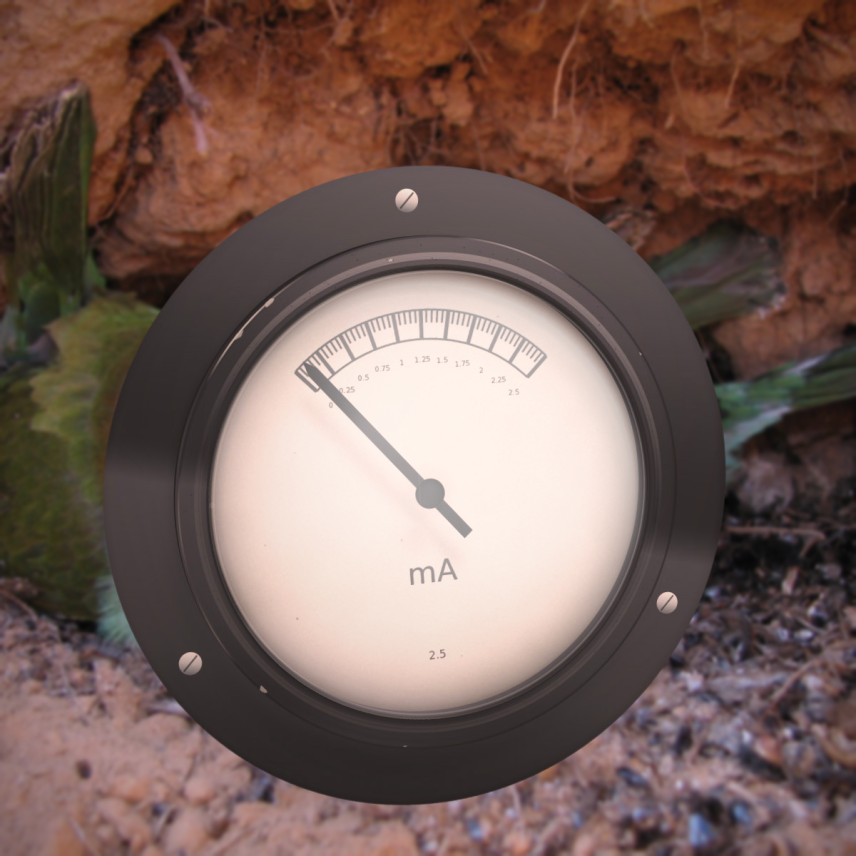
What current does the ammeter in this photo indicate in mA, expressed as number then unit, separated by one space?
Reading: 0.1 mA
